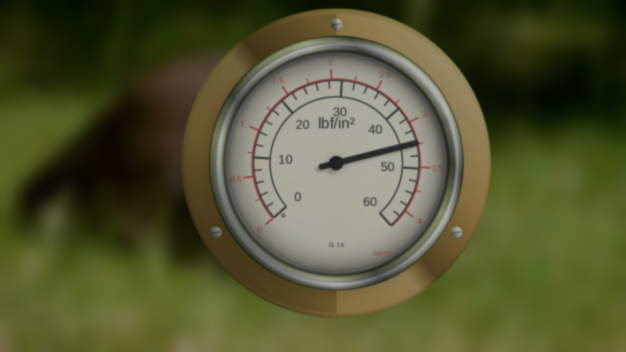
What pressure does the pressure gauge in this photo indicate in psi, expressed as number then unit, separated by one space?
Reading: 46 psi
